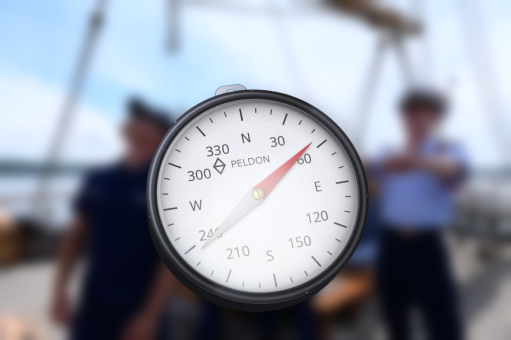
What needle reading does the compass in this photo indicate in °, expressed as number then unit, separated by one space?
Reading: 55 °
